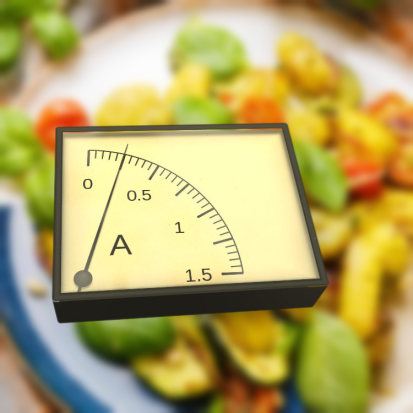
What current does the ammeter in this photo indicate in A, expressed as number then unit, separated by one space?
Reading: 0.25 A
